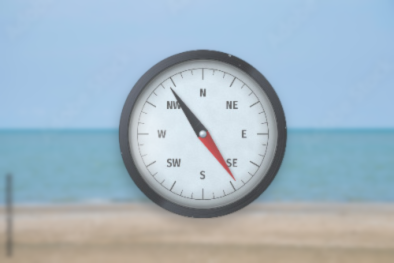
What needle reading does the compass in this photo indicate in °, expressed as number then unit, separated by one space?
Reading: 145 °
